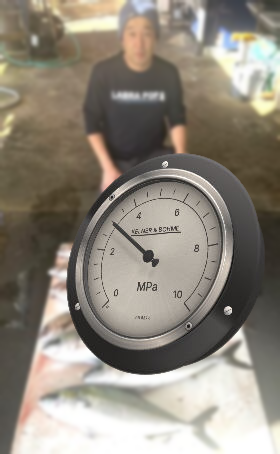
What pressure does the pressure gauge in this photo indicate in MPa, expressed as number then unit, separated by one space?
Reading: 3 MPa
